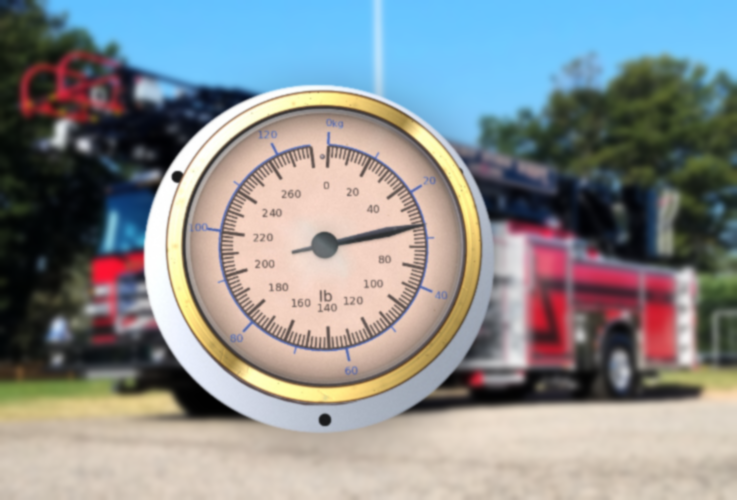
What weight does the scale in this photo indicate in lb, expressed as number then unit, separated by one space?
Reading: 60 lb
